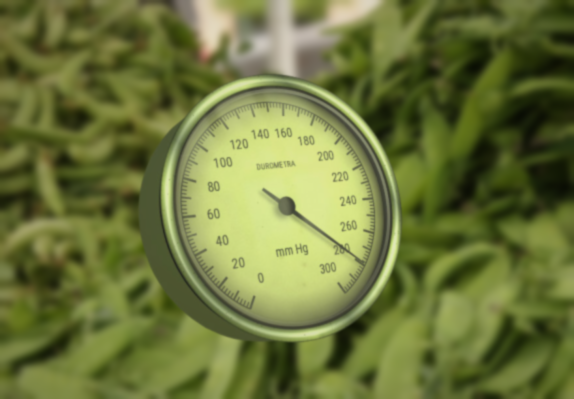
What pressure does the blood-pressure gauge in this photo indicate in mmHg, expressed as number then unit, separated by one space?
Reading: 280 mmHg
